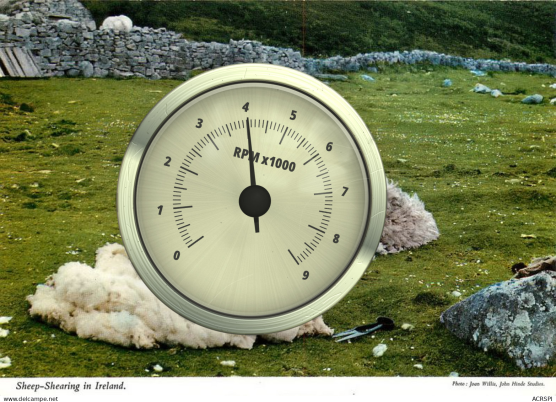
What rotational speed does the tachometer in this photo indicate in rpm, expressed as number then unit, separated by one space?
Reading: 4000 rpm
